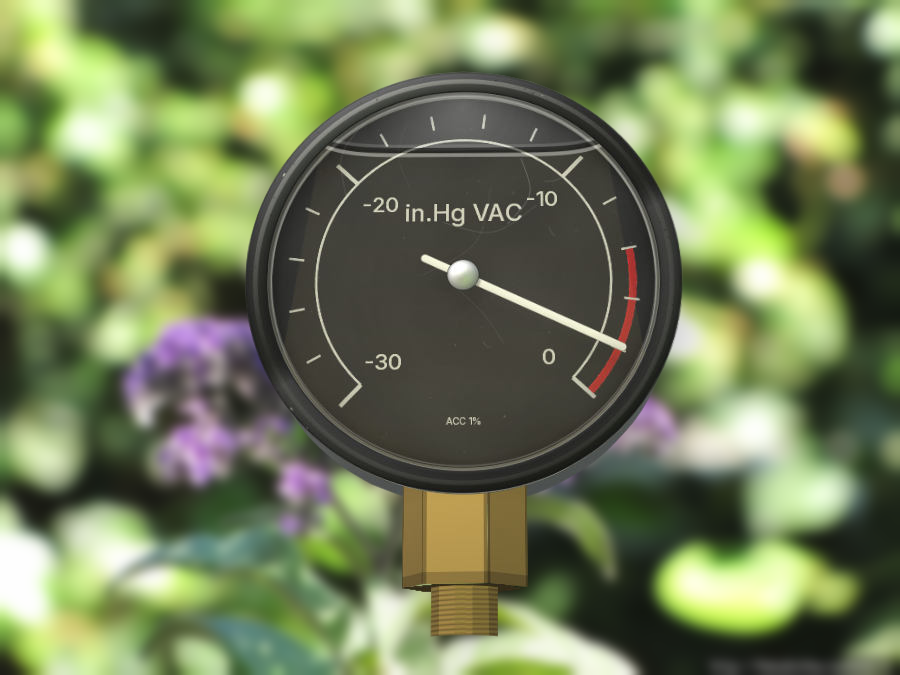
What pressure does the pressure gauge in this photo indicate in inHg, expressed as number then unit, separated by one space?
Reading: -2 inHg
